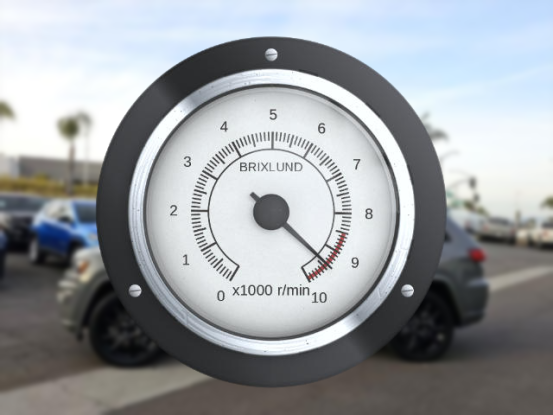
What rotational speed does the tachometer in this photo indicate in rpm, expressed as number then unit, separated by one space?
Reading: 9400 rpm
